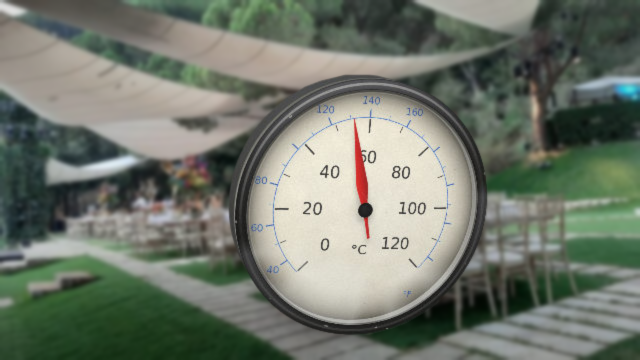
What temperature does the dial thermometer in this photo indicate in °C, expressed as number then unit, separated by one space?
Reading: 55 °C
